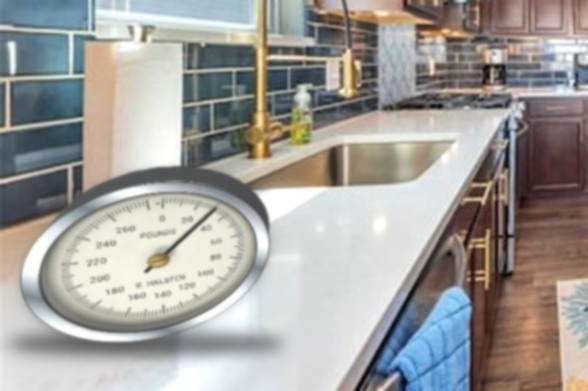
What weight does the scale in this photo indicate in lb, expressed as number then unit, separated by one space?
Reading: 30 lb
